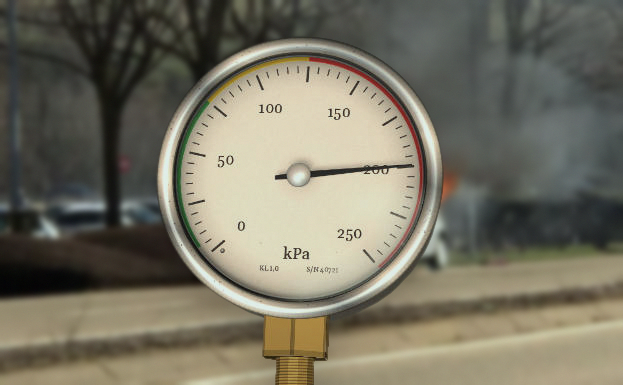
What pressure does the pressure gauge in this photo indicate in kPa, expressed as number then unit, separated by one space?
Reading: 200 kPa
